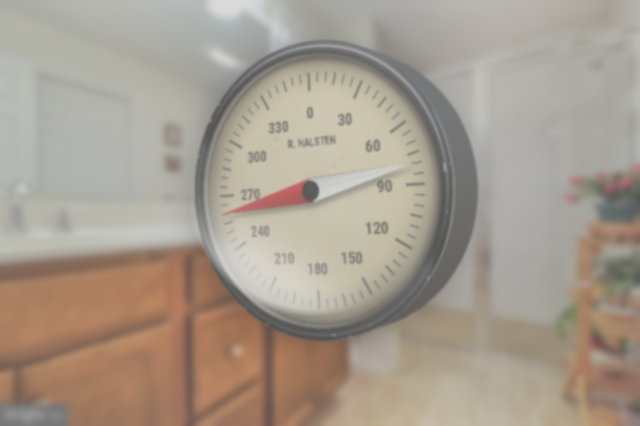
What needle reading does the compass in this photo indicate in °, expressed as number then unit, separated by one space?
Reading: 260 °
